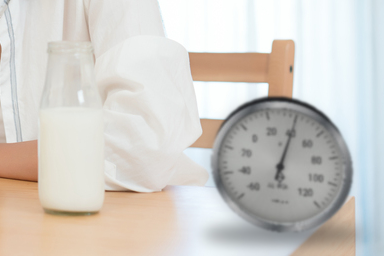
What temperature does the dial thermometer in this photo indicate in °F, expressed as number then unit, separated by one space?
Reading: 40 °F
